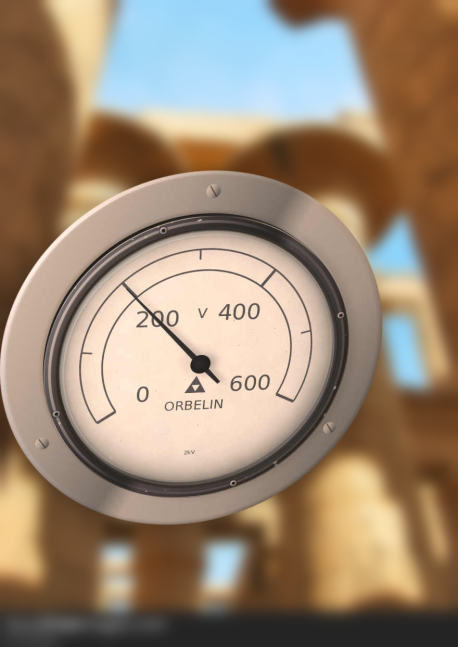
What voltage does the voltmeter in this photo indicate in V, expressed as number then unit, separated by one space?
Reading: 200 V
